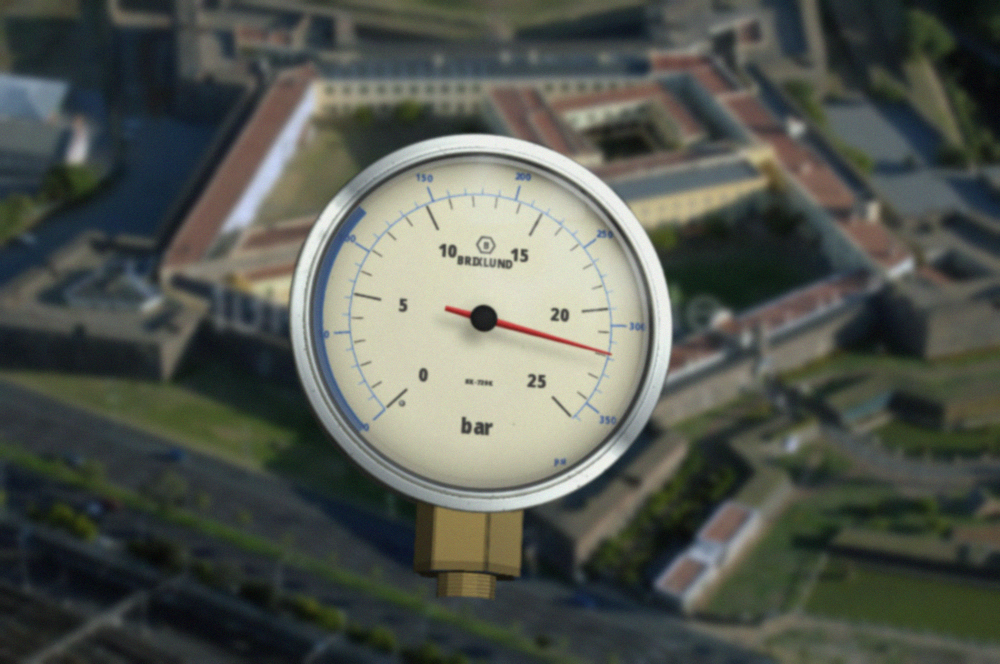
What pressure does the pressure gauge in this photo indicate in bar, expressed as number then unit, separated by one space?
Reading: 22 bar
